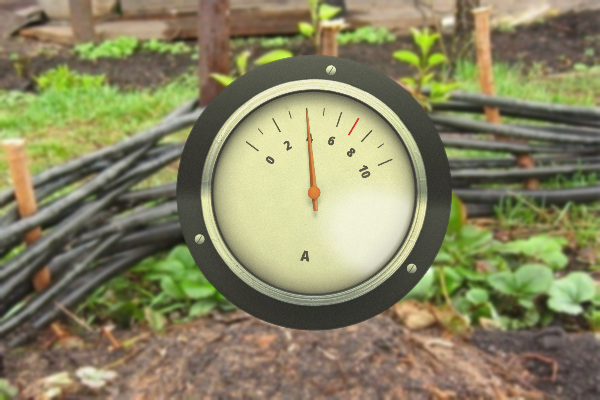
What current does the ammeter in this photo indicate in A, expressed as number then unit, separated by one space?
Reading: 4 A
